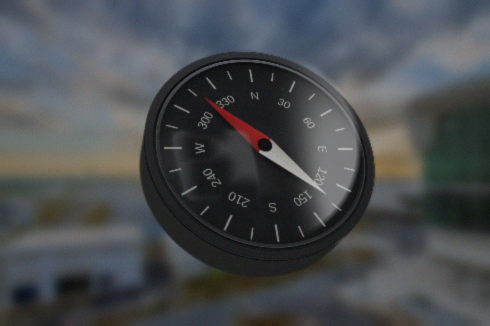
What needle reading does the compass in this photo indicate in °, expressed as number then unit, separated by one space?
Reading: 315 °
